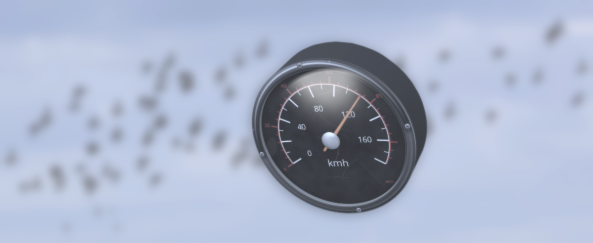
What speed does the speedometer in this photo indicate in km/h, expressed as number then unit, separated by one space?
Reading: 120 km/h
